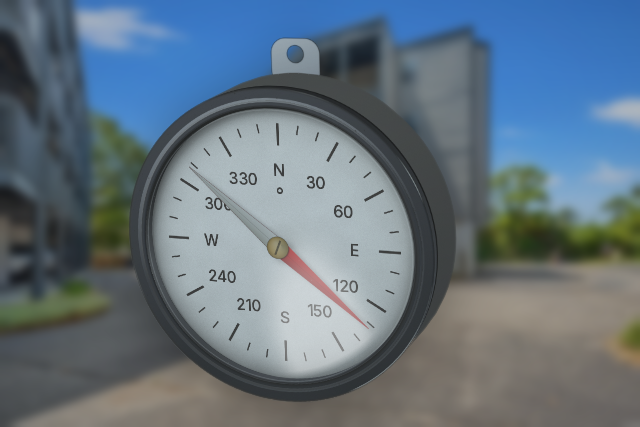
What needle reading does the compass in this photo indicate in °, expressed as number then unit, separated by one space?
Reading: 130 °
